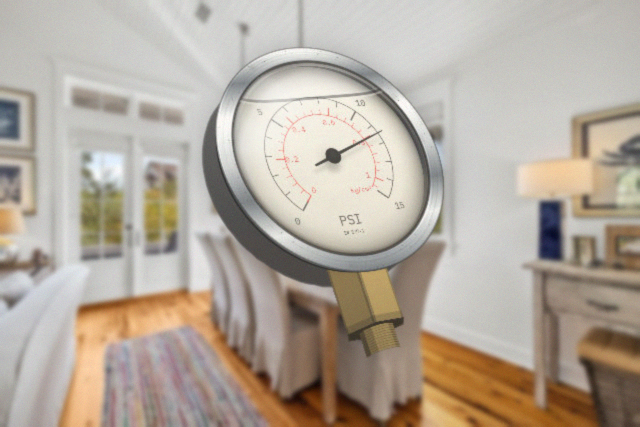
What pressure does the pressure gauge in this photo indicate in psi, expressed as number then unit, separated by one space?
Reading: 11.5 psi
